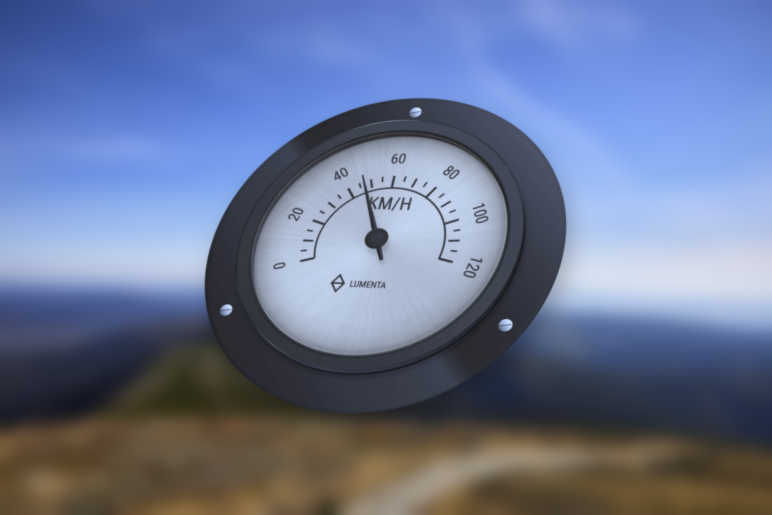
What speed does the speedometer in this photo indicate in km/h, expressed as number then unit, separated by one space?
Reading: 47.5 km/h
